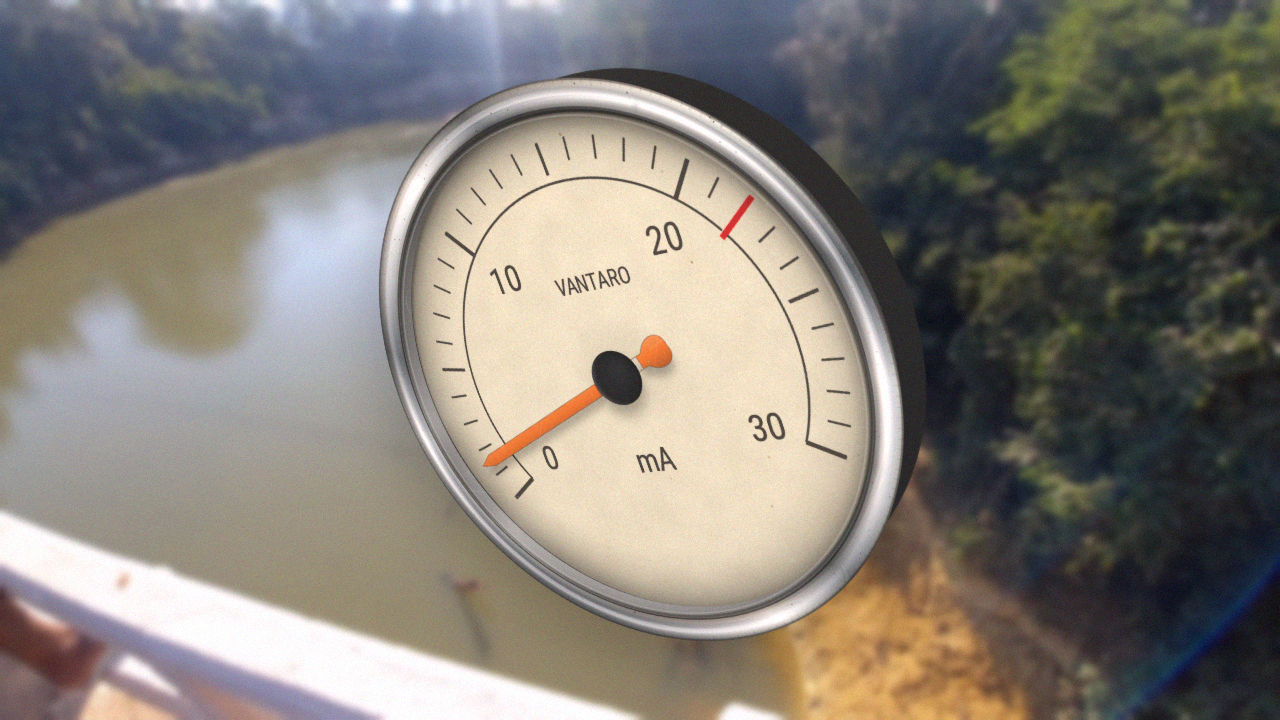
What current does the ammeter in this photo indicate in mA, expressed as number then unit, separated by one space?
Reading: 1.5 mA
